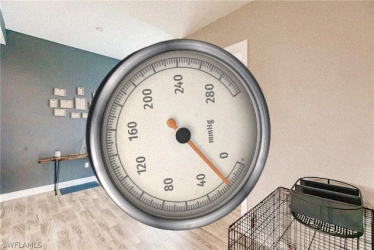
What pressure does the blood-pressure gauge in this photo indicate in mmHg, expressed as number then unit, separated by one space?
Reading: 20 mmHg
